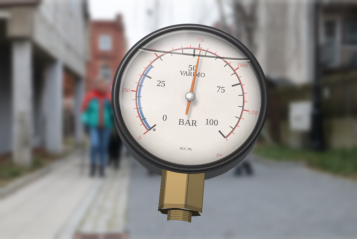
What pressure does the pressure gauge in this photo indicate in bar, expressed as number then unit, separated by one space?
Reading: 52.5 bar
